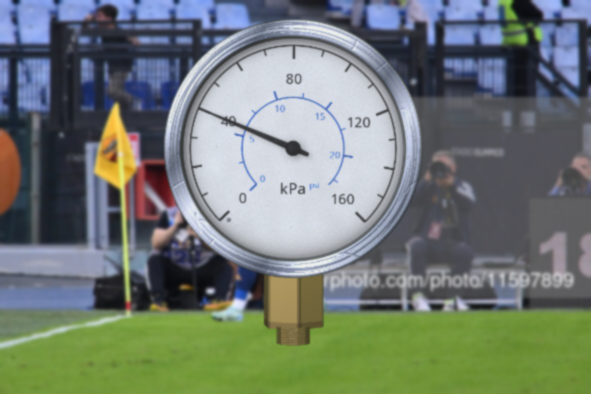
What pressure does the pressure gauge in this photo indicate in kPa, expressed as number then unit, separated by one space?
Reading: 40 kPa
